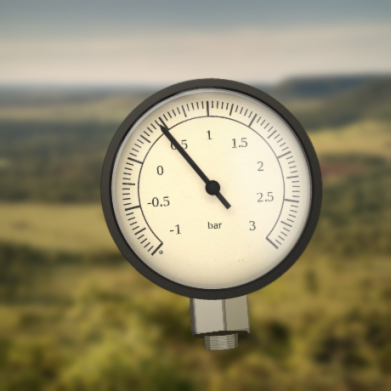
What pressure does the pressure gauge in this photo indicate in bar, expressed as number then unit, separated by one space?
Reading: 0.45 bar
